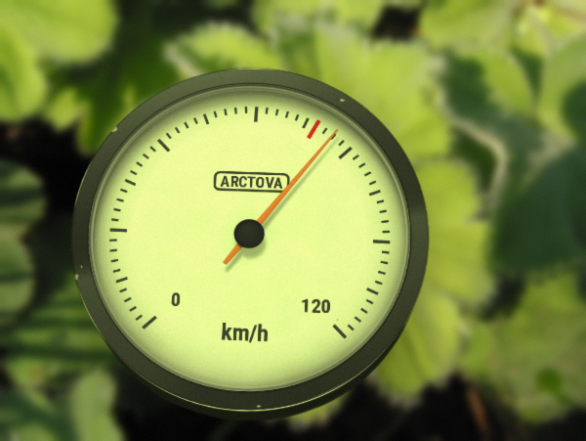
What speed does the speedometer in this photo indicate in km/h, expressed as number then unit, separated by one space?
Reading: 76 km/h
